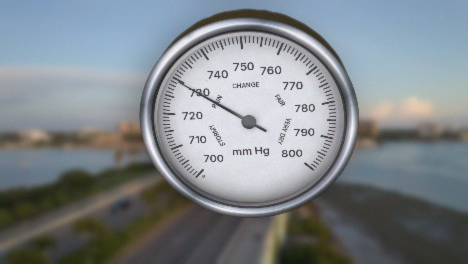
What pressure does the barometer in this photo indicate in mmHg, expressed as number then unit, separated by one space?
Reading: 730 mmHg
